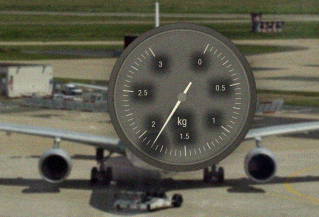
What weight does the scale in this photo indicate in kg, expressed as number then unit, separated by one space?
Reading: 1.85 kg
